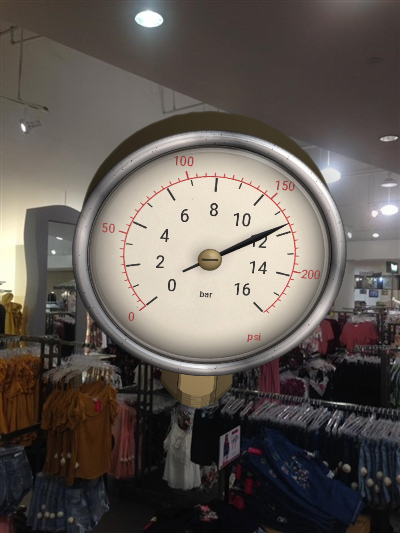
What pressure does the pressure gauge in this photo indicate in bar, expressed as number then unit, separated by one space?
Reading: 11.5 bar
